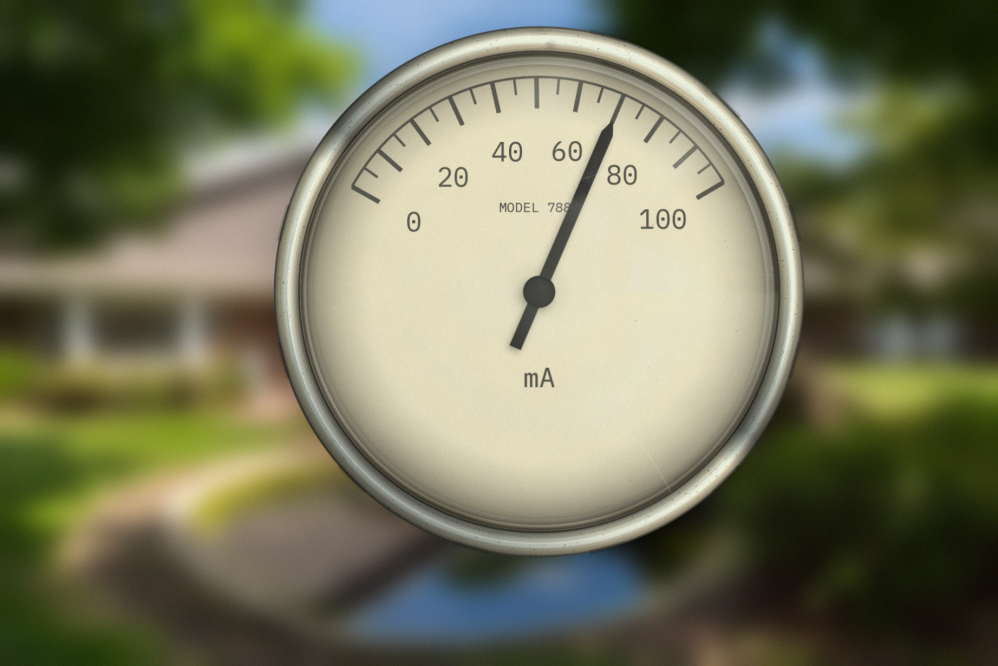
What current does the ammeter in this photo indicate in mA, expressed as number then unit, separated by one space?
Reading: 70 mA
